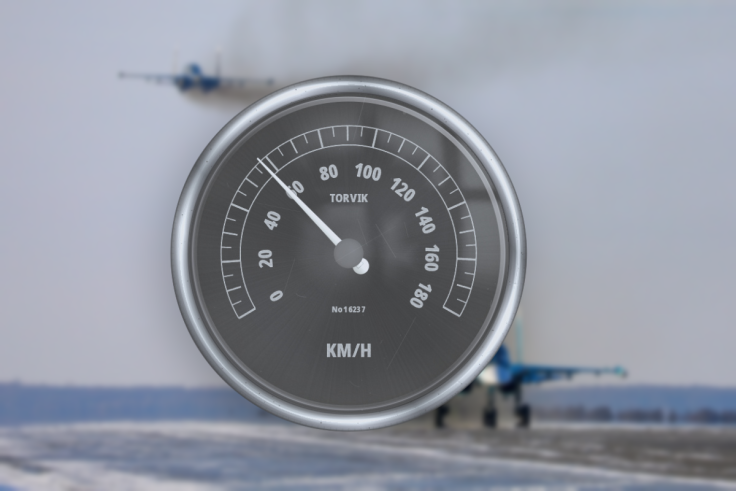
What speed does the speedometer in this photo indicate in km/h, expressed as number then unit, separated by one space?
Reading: 57.5 km/h
